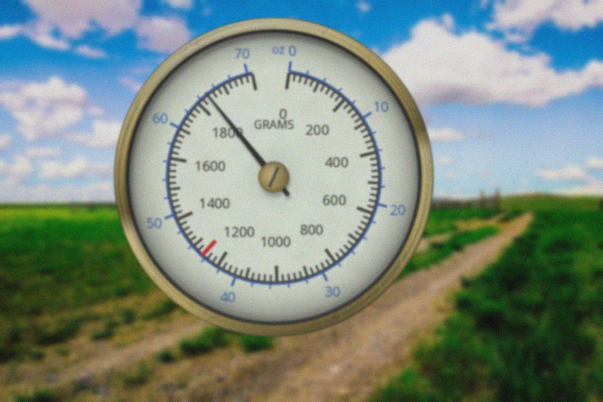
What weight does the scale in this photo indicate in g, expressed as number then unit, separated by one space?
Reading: 1840 g
